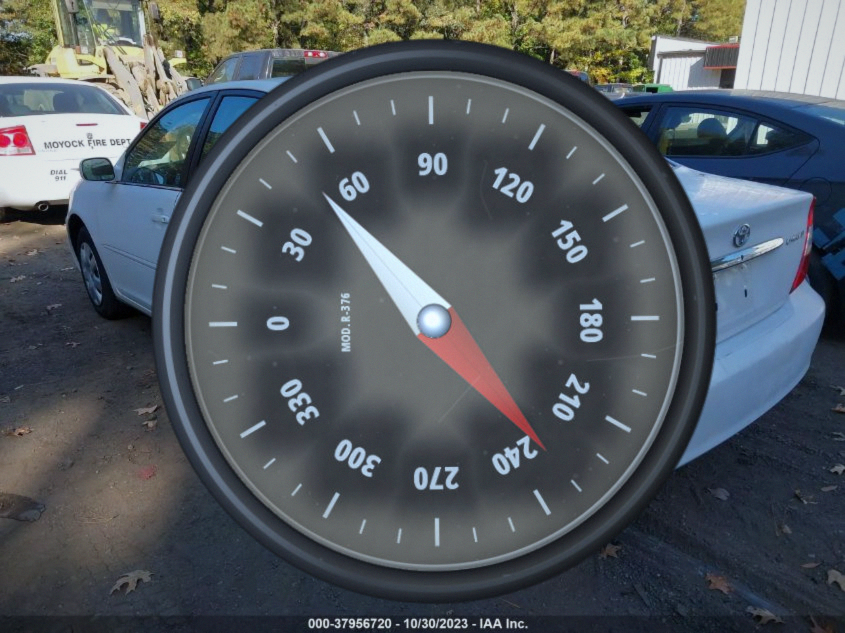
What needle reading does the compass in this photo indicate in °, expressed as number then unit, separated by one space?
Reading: 230 °
